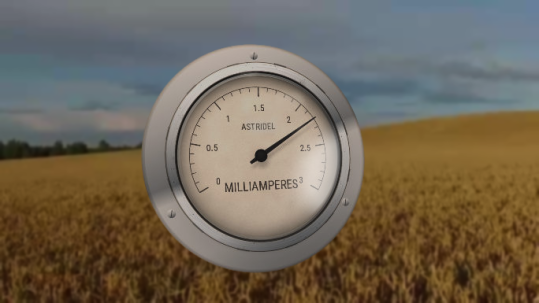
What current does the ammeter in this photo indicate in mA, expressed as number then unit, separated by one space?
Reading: 2.2 mA
